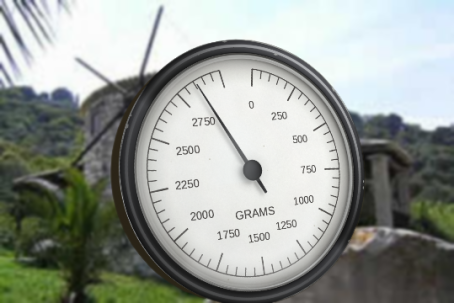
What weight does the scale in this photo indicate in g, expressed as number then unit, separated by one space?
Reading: 2850 g
